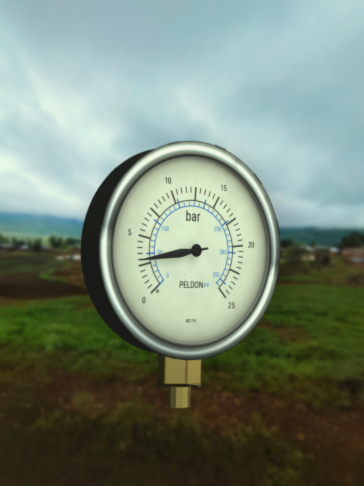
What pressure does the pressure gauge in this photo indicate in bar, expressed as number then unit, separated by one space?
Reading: 3 bar
